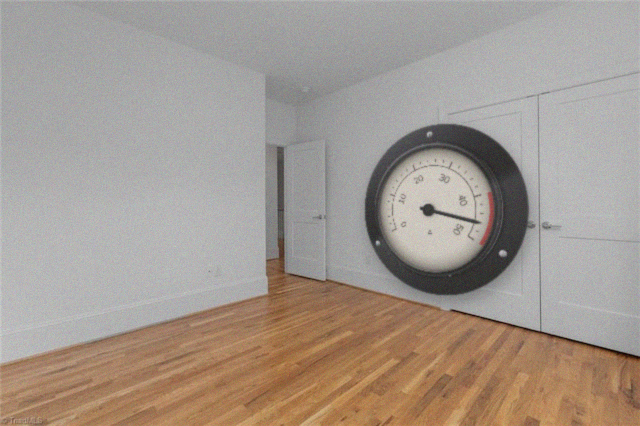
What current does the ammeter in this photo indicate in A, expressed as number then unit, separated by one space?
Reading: 46 A
